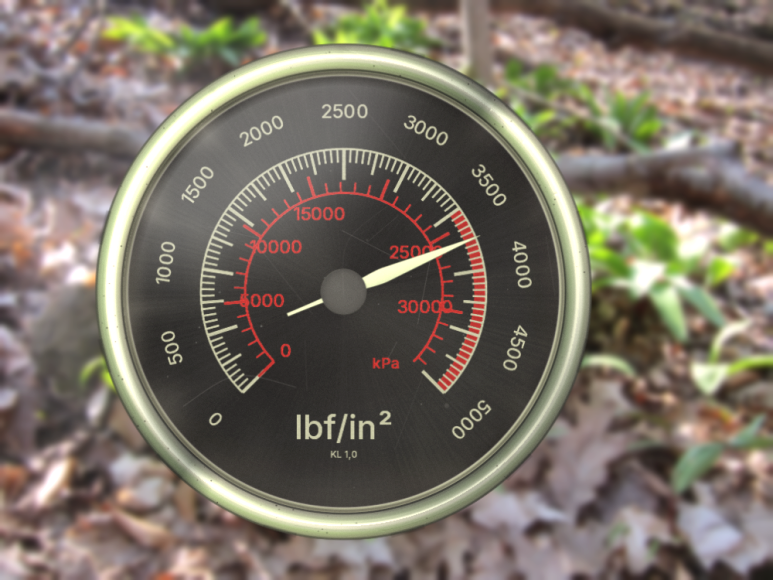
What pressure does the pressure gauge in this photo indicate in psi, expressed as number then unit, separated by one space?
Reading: 3750 psi
